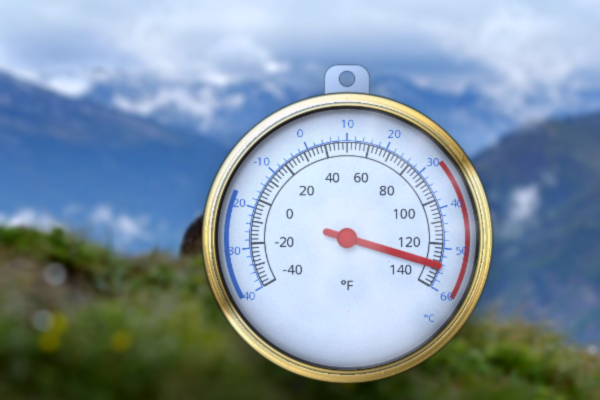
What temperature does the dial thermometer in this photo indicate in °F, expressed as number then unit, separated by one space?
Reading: 130 °F
